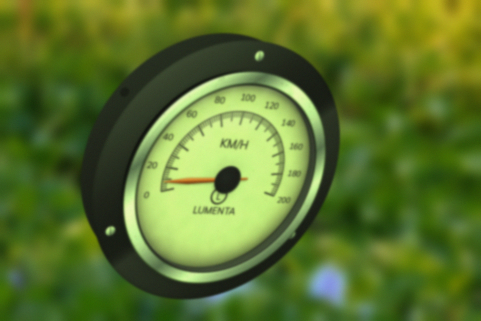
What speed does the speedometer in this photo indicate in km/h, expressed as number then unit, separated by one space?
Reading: 10 km/h
